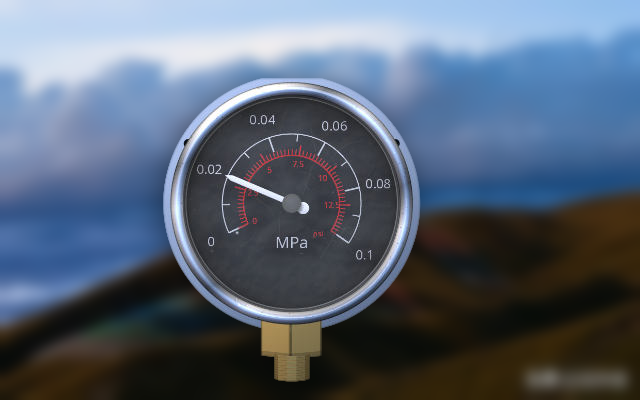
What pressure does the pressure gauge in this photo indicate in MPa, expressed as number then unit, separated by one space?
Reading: 0.02 MPa
